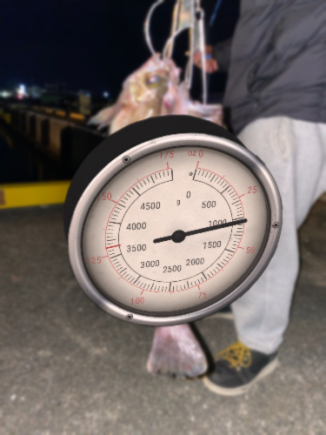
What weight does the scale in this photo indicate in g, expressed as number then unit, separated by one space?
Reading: 1000 g
